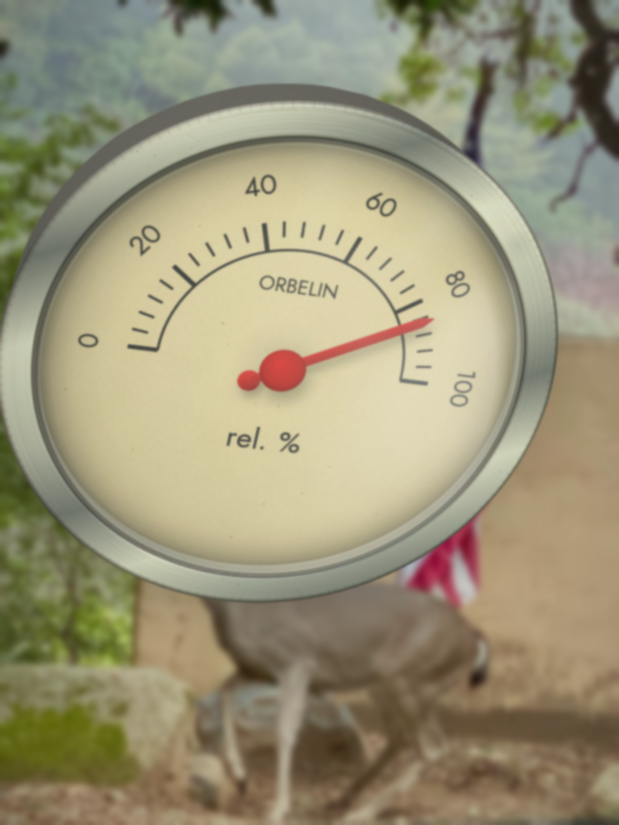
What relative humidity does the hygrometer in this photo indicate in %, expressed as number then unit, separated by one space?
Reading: 84 %
